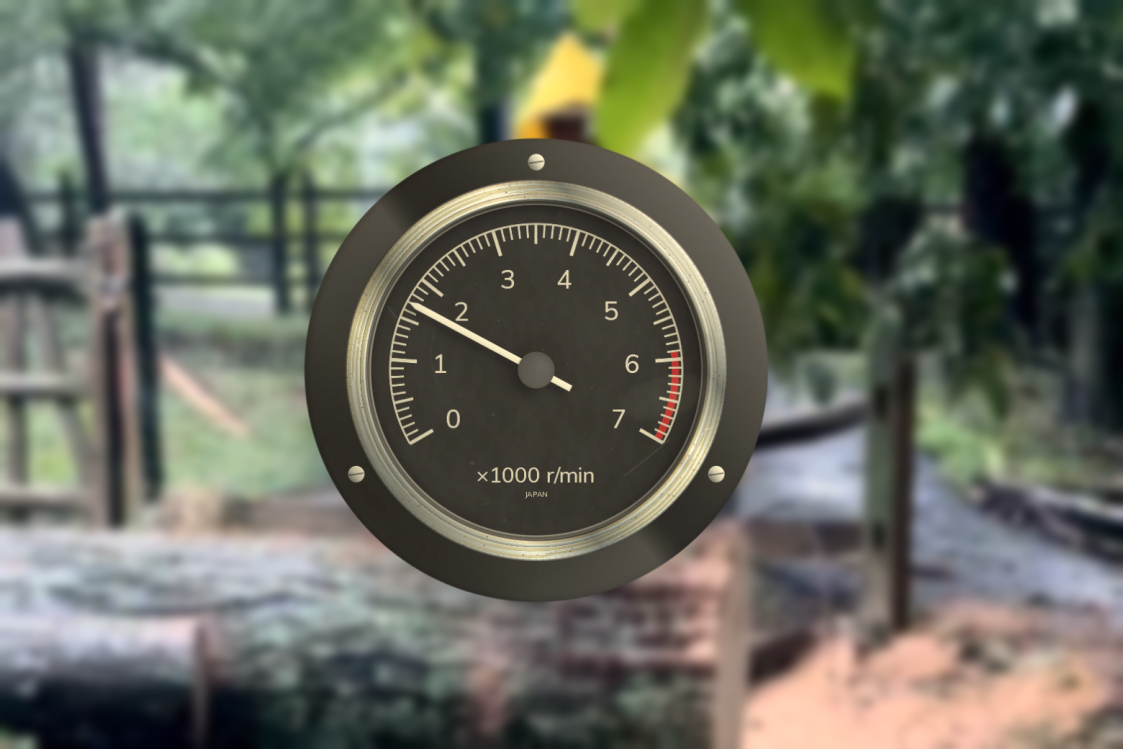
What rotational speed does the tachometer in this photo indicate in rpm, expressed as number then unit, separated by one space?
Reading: 1700 rpm
